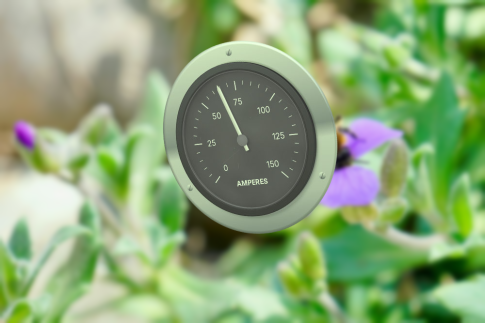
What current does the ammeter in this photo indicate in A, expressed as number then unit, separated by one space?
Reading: 65 A
